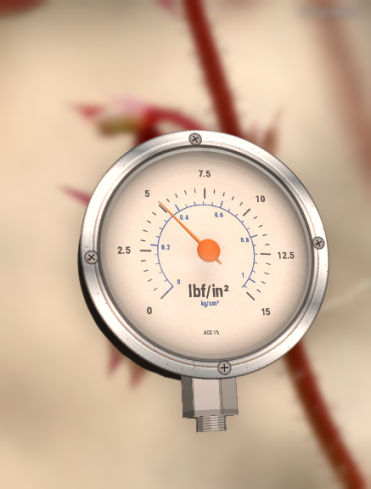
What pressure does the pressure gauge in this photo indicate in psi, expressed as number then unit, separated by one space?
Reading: 5 psi
